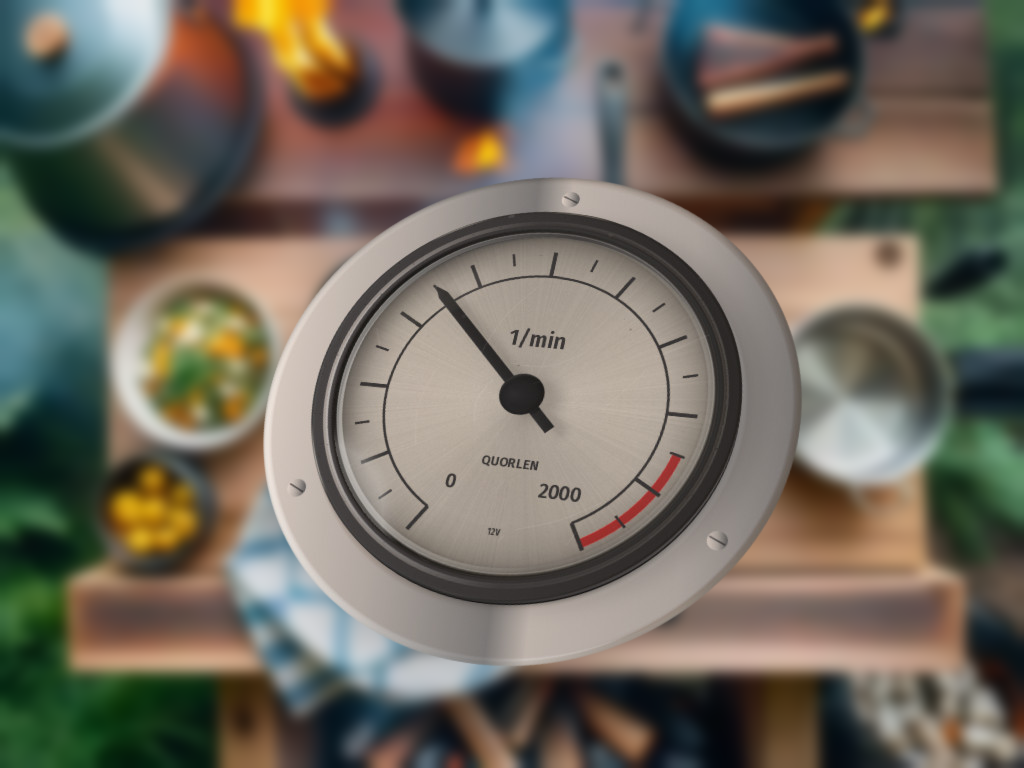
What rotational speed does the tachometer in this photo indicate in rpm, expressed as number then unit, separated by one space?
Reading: 700 rpm
